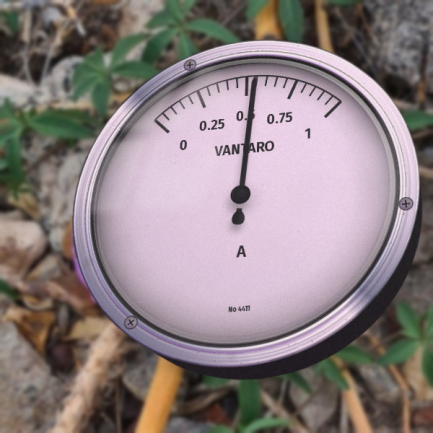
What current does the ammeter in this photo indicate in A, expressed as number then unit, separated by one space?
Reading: 0.55 A
